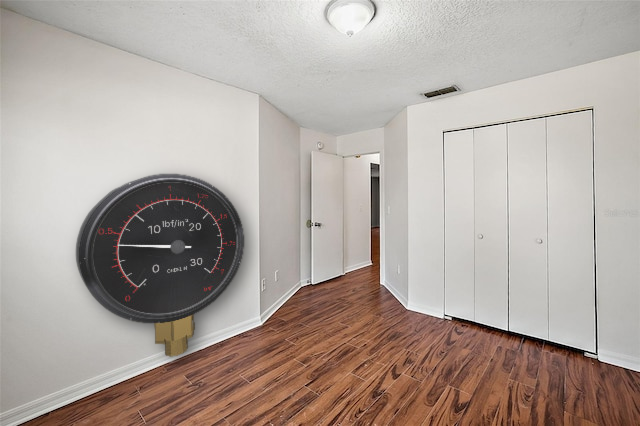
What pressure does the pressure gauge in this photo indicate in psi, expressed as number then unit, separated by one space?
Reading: 6 psi
